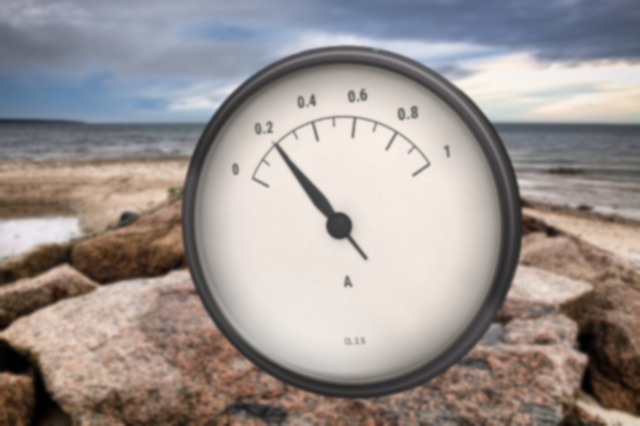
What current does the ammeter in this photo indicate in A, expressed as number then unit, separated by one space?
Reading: 0.2 A
